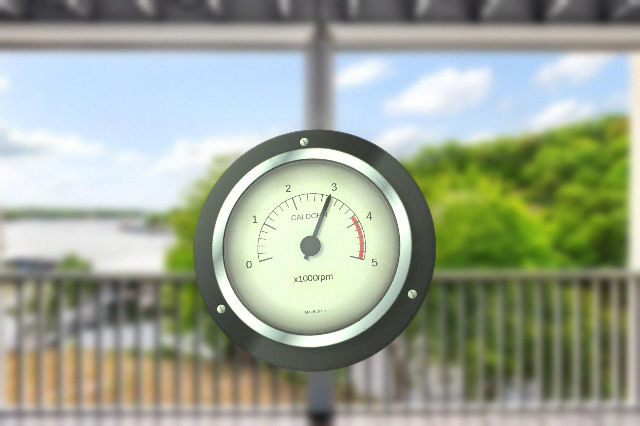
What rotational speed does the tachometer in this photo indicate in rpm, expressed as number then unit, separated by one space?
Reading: 3000 rpm
